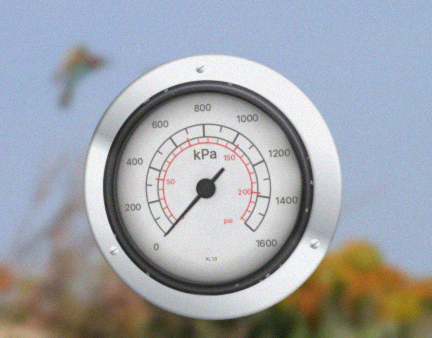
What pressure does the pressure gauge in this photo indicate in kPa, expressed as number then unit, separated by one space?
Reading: 0 kPa
